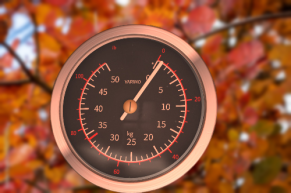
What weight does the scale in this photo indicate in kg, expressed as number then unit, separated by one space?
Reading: 1 kg
